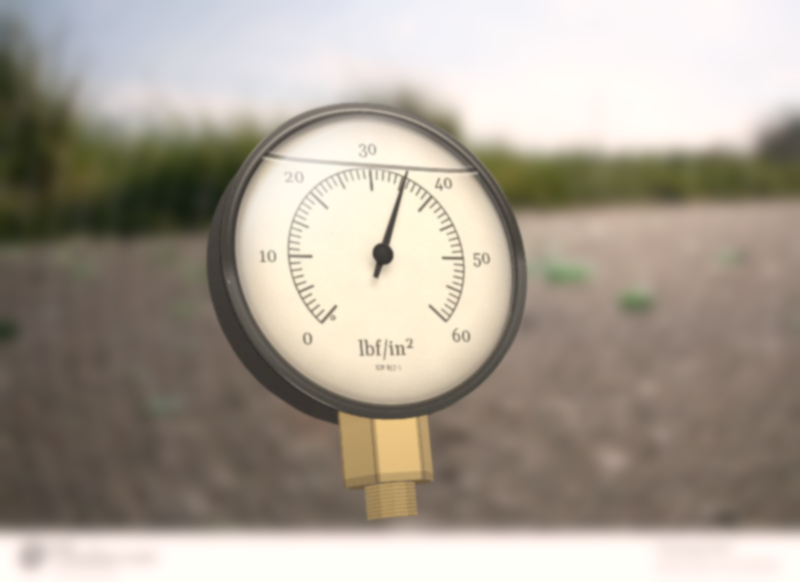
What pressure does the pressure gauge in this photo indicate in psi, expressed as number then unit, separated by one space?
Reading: 35 psi
